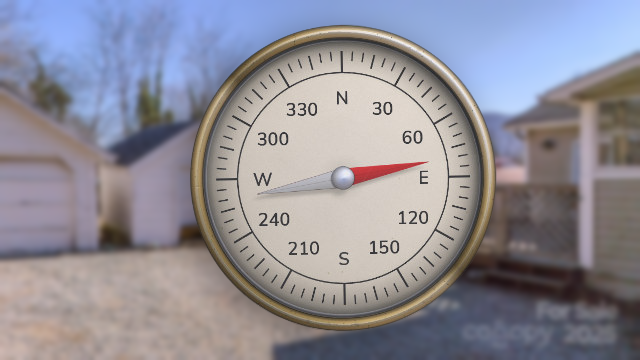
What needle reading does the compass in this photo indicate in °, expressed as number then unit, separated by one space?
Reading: 80 °
